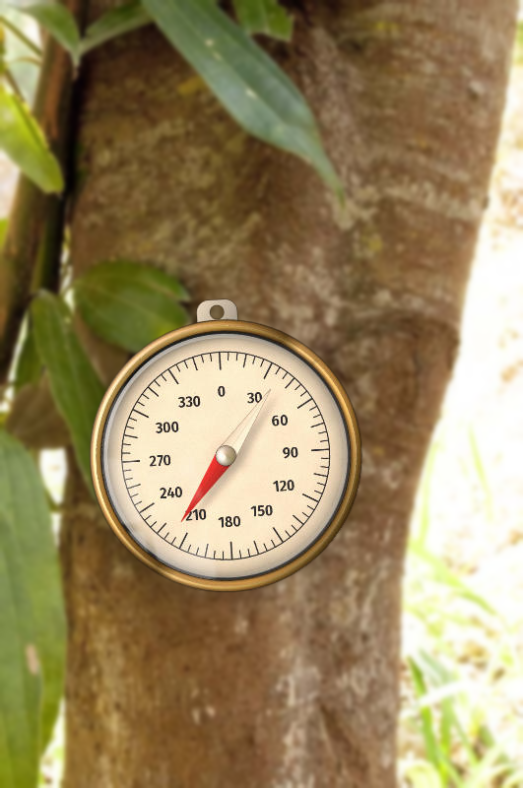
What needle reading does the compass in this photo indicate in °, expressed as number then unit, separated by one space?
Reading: 217.5 °
